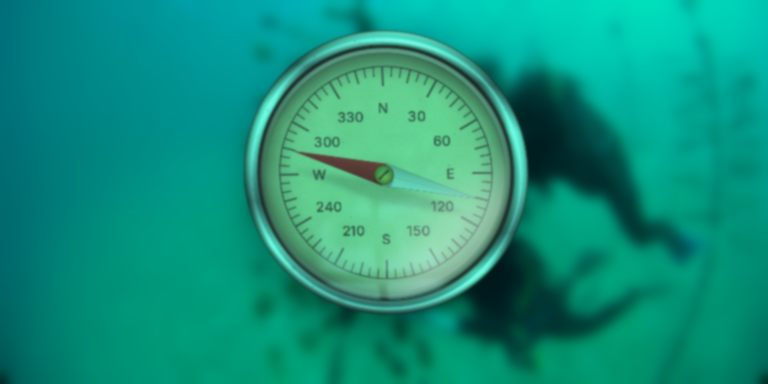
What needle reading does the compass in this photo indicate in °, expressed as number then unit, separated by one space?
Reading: 285 °
